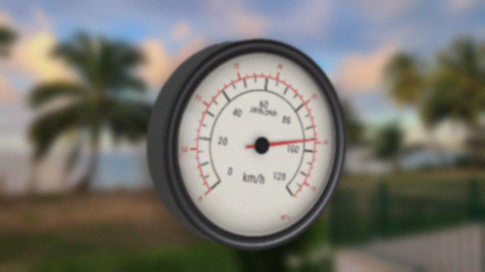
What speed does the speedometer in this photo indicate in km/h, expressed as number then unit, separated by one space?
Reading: 95 km/h
